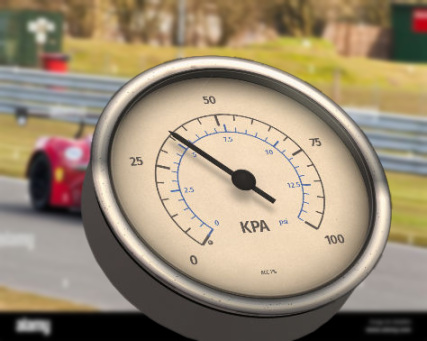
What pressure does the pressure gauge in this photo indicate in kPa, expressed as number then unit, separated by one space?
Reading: 35 kPa
